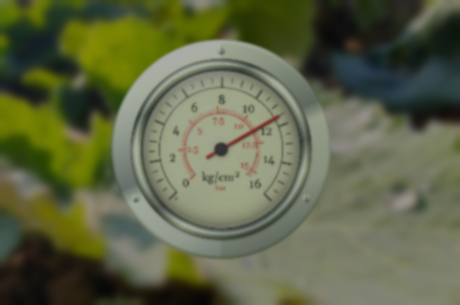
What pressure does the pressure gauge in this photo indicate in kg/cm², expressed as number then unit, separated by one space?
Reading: 11.5 kg/cm²
